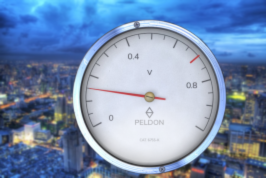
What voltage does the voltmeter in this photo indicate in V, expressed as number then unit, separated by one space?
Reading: 0.15 V
